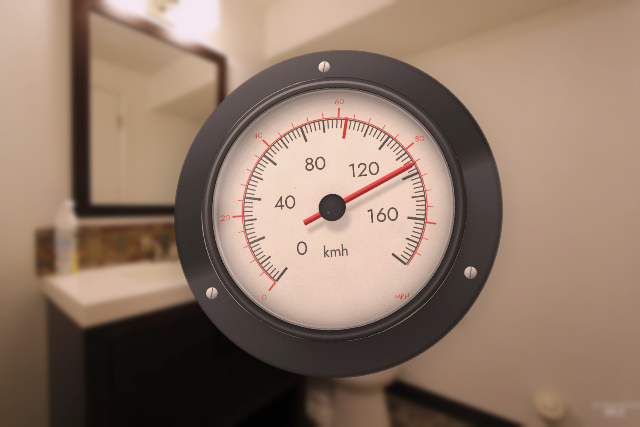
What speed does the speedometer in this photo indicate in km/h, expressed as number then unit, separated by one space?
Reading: 136 km/h
